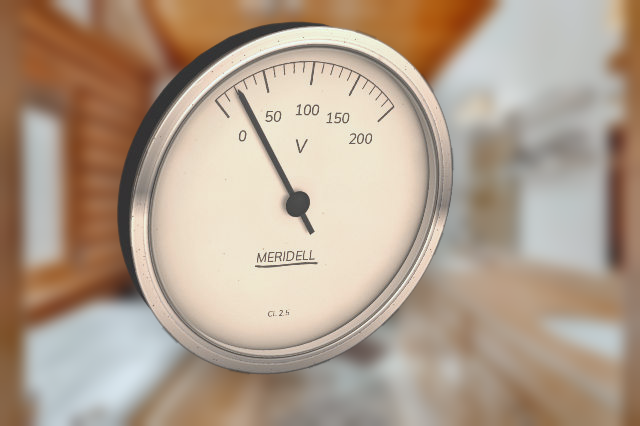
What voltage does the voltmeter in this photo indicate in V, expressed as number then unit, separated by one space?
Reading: 20 V
